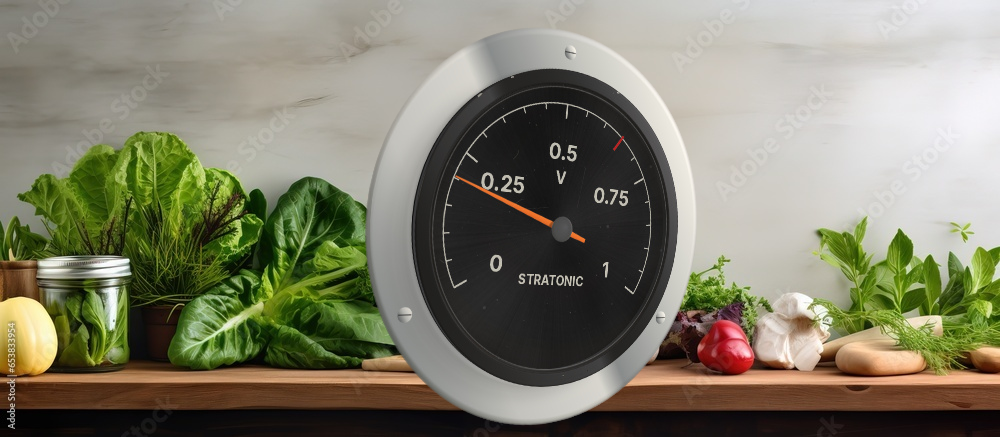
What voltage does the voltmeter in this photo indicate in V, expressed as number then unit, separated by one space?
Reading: 0.2 V
